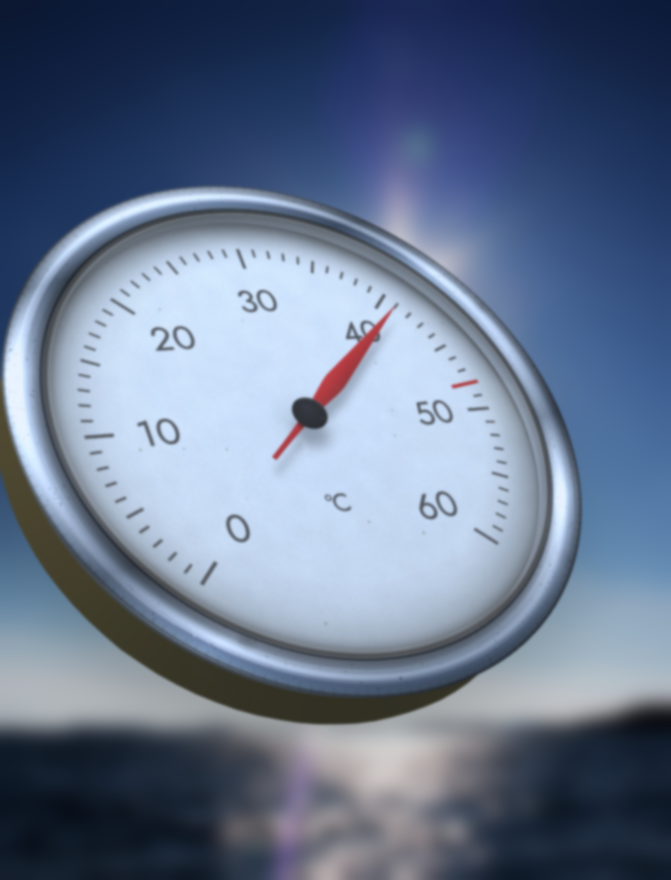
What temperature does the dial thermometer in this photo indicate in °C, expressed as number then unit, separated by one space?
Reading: 41 °C
